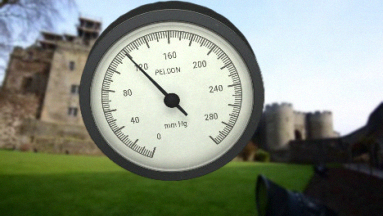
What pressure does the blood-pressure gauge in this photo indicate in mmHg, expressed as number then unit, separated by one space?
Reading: 120 mmHg
